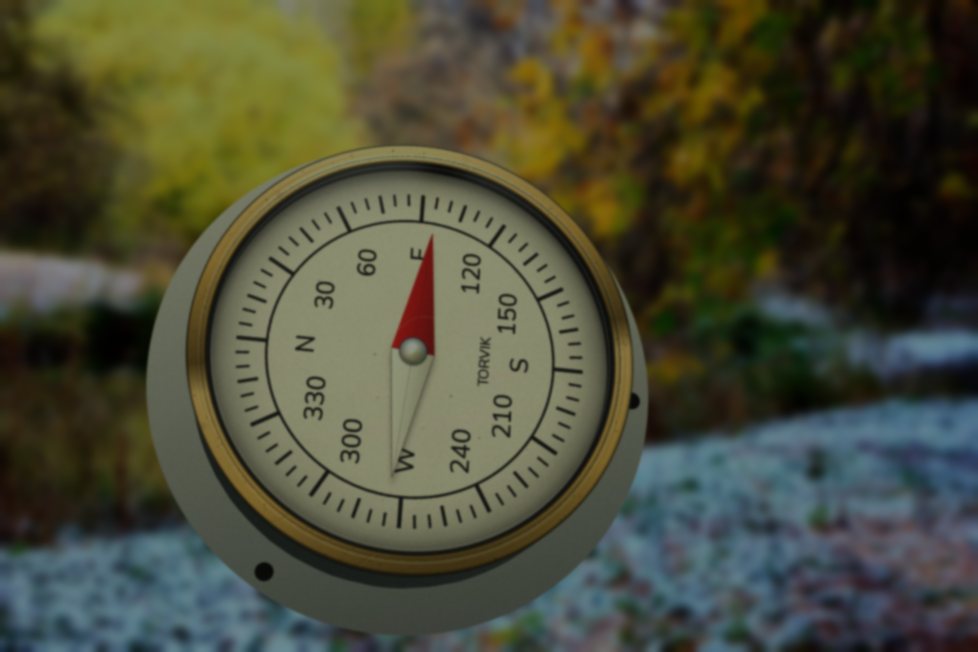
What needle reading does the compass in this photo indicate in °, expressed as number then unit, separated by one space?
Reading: 95 °
